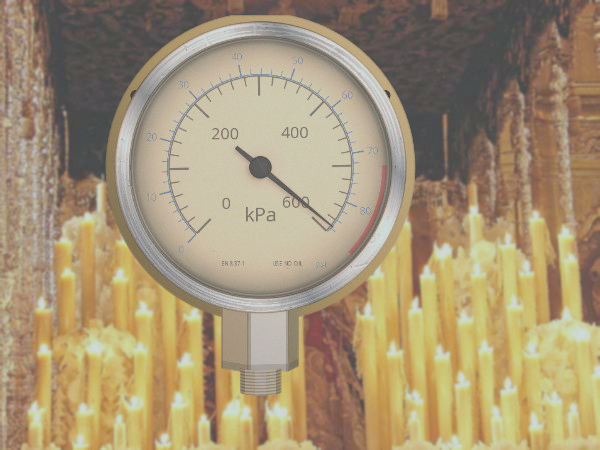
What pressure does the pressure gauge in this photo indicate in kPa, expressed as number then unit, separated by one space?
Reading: 590 kPa
